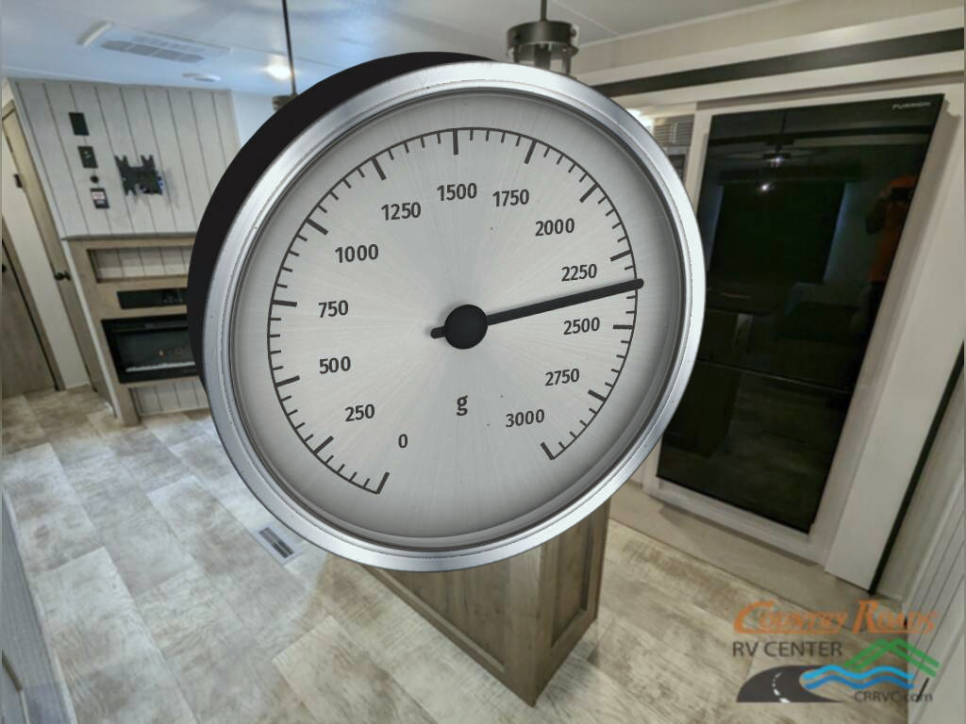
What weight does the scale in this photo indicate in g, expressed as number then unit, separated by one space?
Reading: 2350 g
